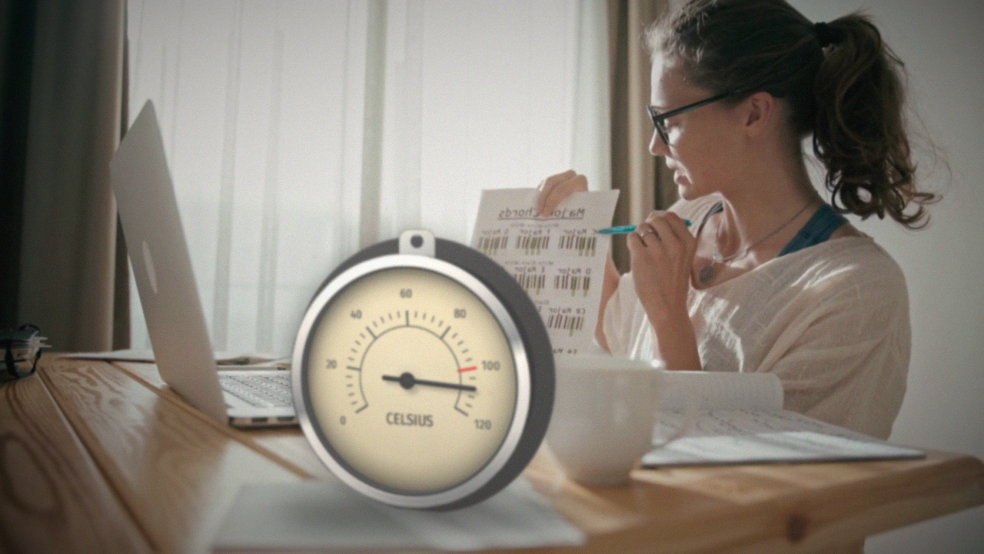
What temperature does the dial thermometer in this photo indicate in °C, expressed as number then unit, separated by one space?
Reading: 108 °C
